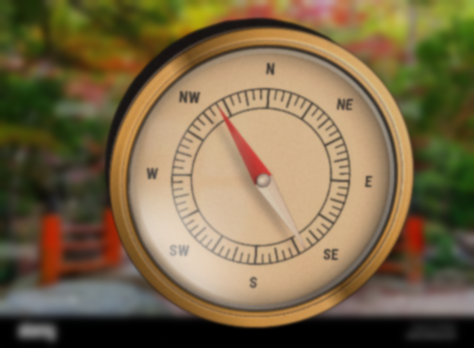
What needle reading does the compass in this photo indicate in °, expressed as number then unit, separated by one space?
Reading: 325 °
